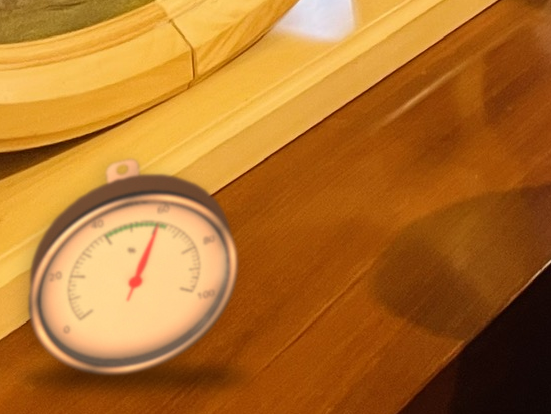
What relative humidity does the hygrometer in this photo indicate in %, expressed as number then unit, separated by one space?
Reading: 60 %
